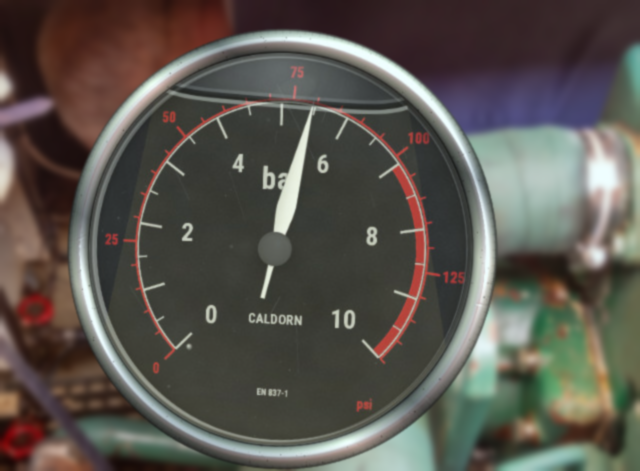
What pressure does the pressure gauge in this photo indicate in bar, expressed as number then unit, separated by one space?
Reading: 5.5 bar
